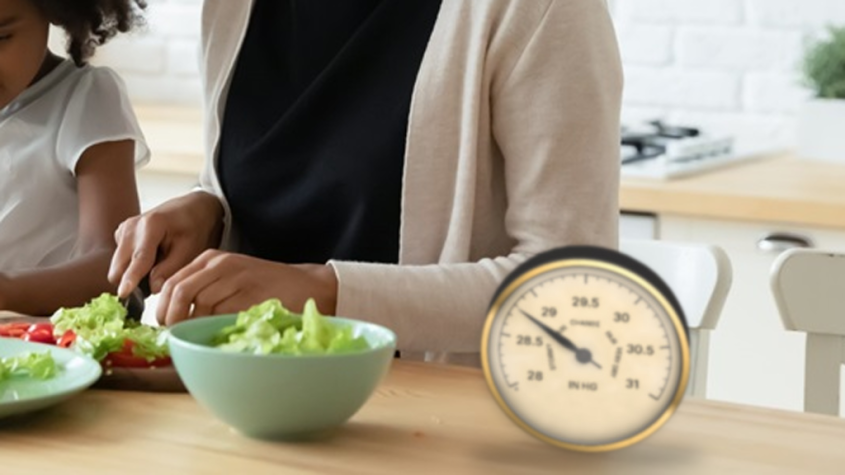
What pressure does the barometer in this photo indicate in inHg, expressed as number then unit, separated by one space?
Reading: 28.8 inHg
